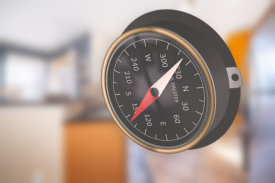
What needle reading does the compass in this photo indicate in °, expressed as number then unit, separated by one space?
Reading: 142.5 °
